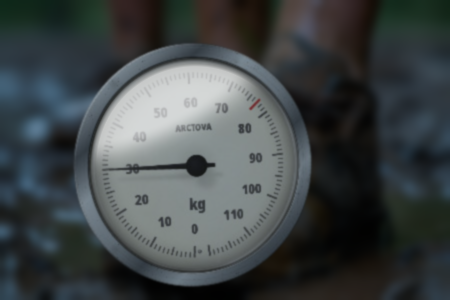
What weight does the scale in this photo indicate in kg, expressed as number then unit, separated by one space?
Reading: 30 kg
